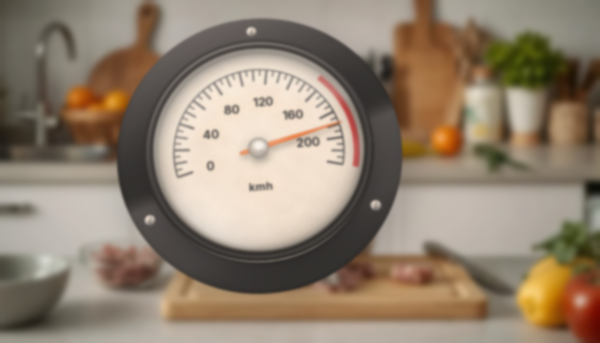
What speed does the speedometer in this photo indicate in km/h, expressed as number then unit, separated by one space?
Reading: 190 km/h
